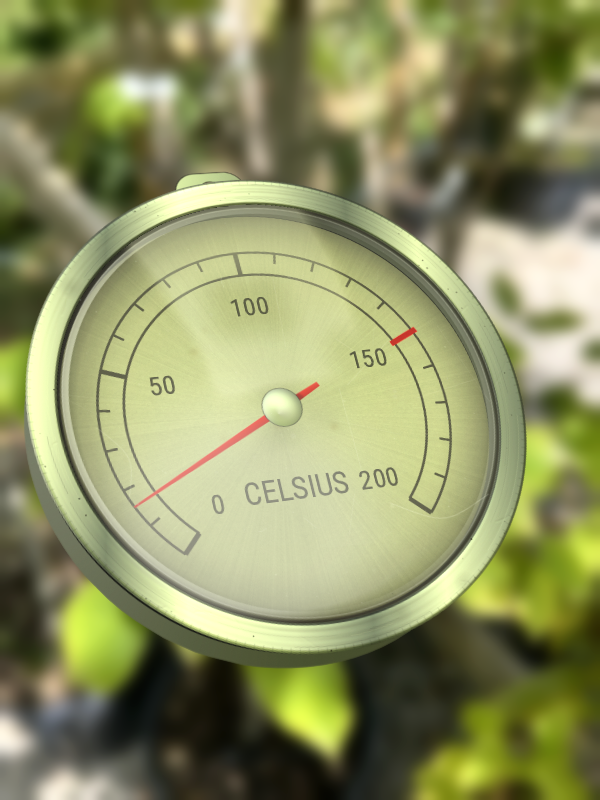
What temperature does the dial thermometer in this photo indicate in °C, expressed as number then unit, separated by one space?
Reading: 15 °C
